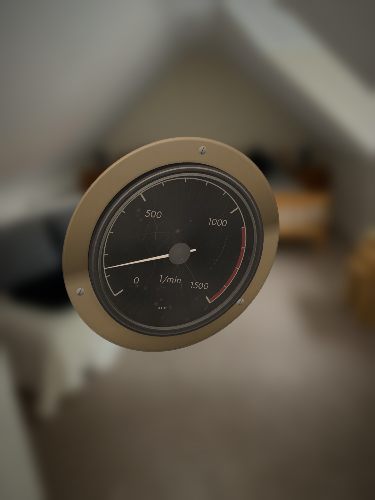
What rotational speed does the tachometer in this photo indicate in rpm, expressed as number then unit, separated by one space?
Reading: 150 rpm
